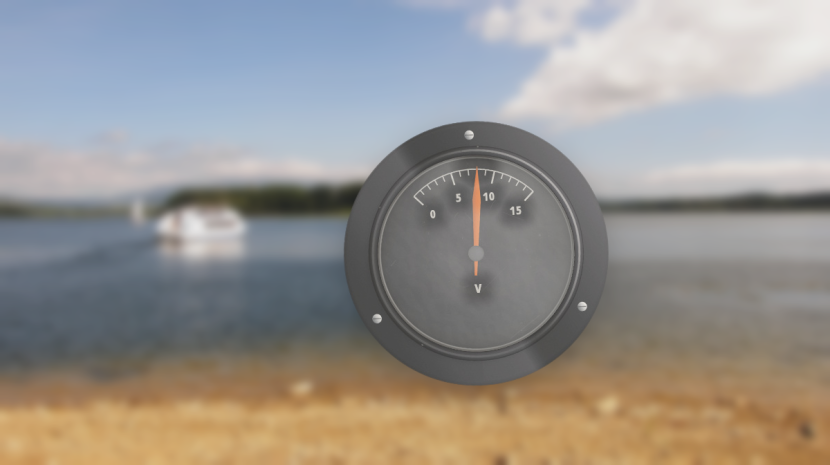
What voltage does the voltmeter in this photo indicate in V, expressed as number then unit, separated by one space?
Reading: 8 V
